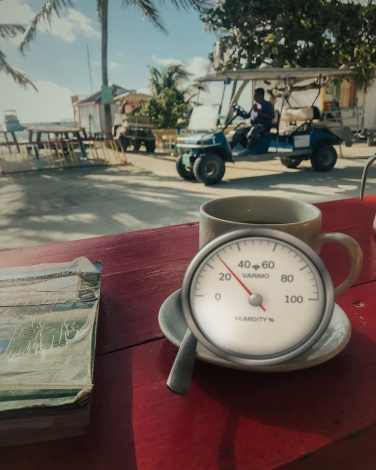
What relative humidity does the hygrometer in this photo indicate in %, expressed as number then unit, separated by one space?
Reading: 28 %
